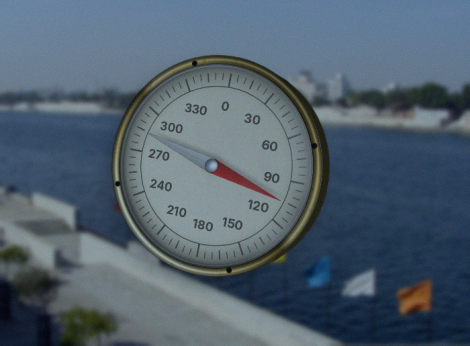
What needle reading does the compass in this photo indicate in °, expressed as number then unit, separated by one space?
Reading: 105 °
